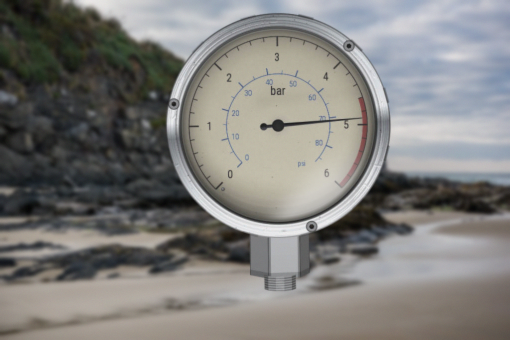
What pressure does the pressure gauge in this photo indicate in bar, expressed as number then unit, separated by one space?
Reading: 4.9 bar
